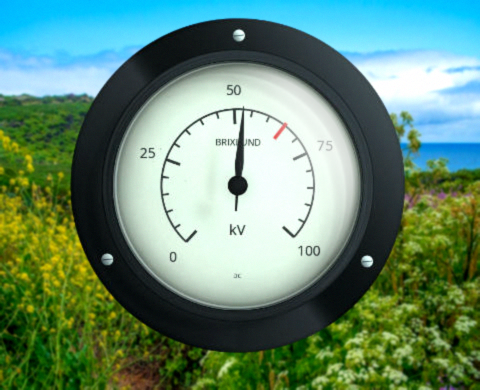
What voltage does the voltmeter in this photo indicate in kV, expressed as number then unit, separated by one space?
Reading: 52.5 kV
